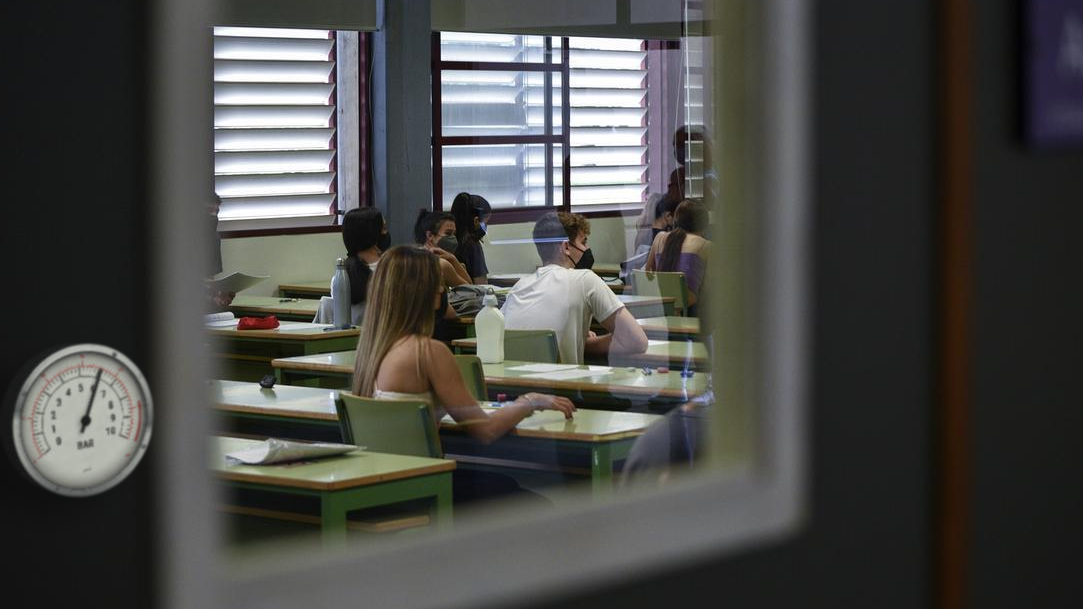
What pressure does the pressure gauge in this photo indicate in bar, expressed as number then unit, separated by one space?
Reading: 6 bar
